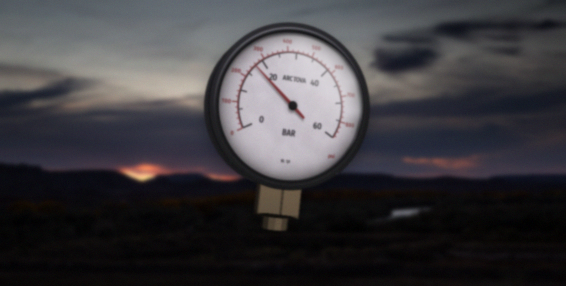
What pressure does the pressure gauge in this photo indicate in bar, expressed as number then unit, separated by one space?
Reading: 17.5 bar
